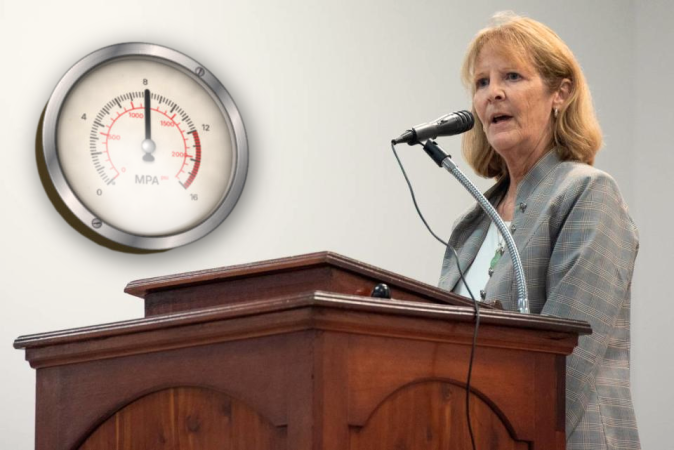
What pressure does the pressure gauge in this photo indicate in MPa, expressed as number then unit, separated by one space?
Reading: 8 MPa
